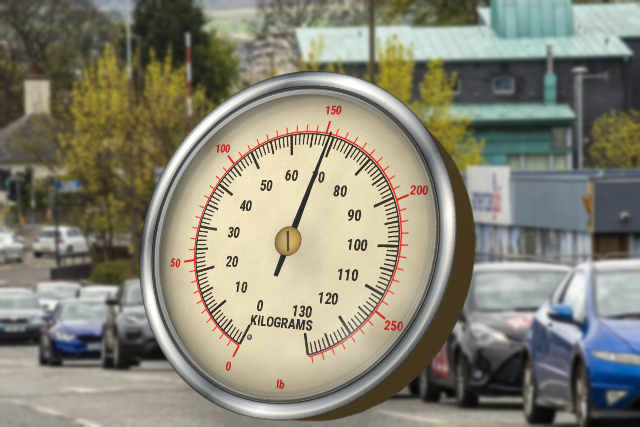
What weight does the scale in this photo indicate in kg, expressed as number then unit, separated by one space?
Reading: 70 kg
